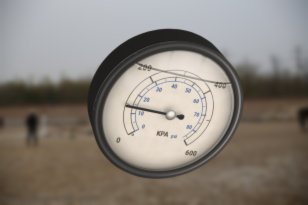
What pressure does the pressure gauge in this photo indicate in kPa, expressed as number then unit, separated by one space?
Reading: 100 kPa
